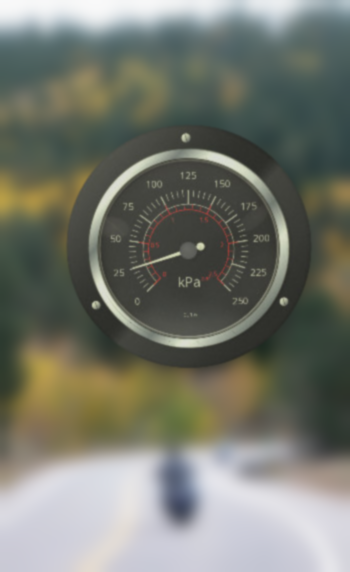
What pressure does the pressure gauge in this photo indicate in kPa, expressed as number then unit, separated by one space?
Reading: 25 kPa
